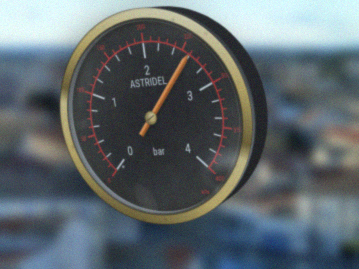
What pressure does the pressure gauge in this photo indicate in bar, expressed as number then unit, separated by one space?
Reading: 2.6 bar
